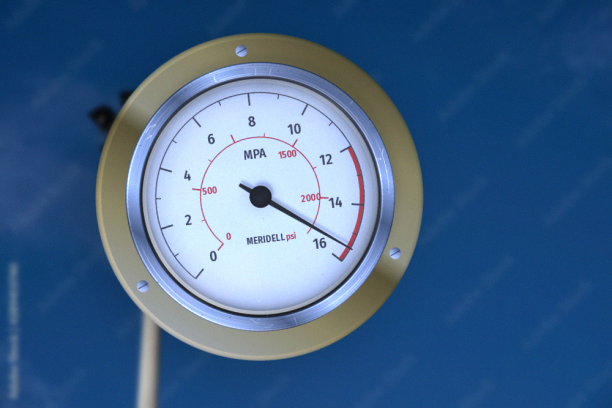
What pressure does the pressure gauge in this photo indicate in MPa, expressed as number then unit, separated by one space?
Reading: 15.5 MPa
